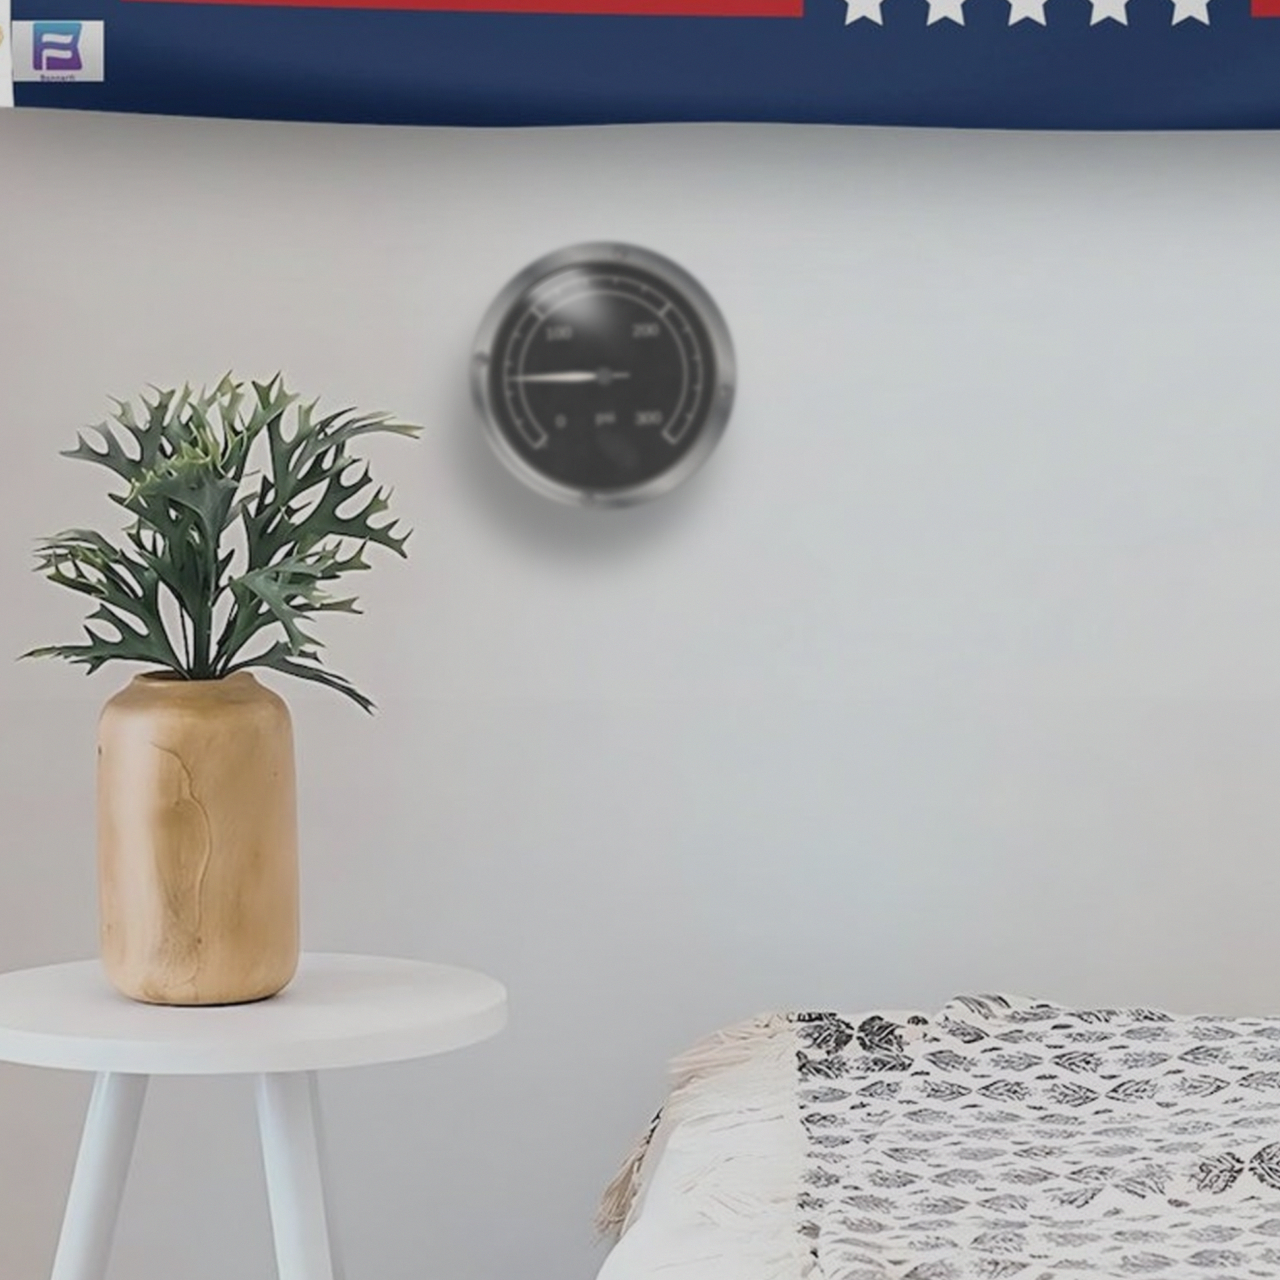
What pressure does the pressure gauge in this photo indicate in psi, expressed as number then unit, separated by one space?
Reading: 50 psi
